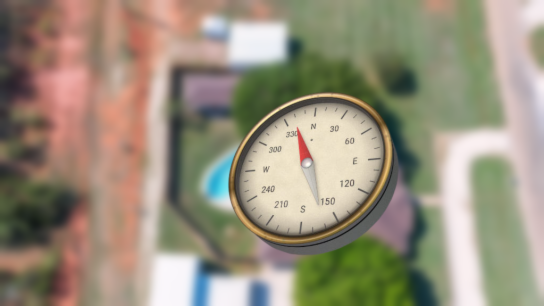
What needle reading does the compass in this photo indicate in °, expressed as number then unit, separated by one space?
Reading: 340 °
